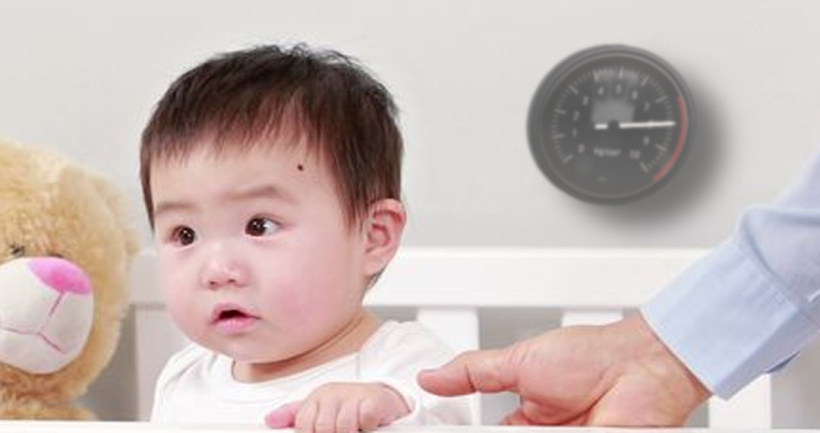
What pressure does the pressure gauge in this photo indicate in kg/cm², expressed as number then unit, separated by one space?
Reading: 8 kg/cm²
